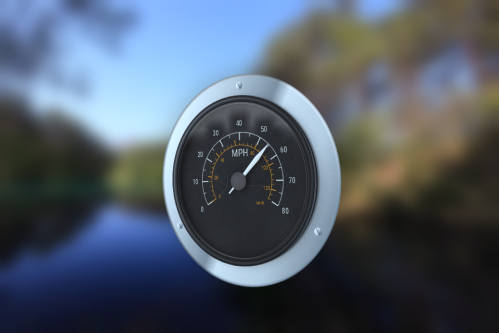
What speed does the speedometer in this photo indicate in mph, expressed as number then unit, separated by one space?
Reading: 55 mph
